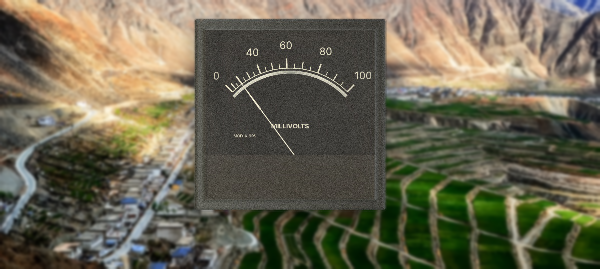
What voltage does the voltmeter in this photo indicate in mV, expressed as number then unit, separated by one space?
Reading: 20 mV
